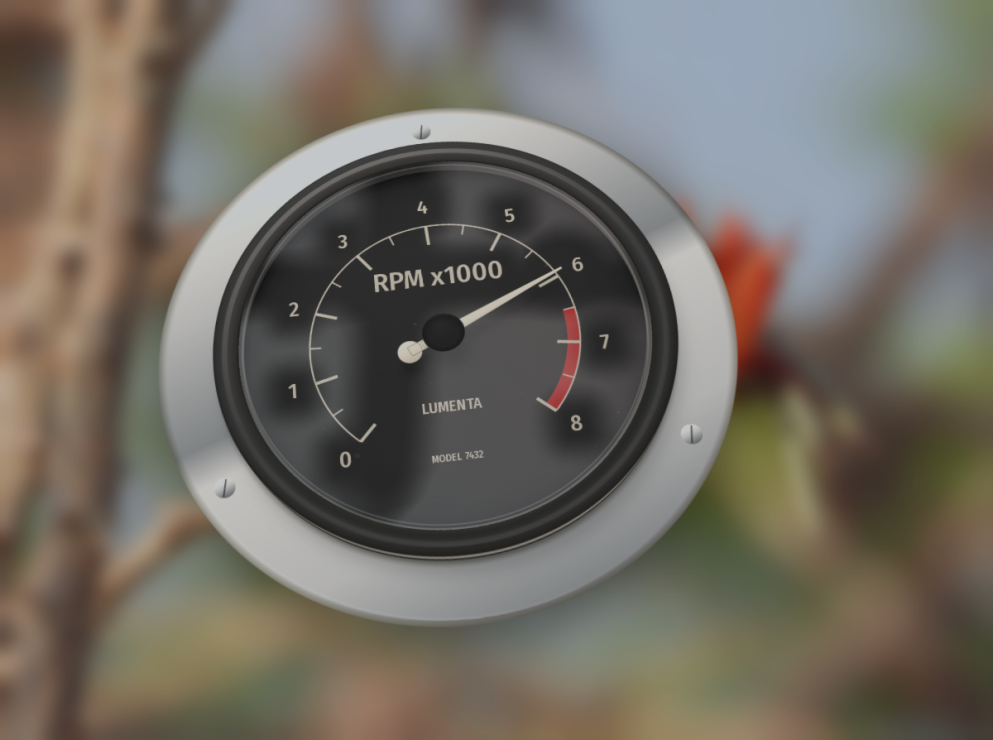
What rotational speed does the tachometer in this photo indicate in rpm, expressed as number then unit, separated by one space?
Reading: 6000 rpm
